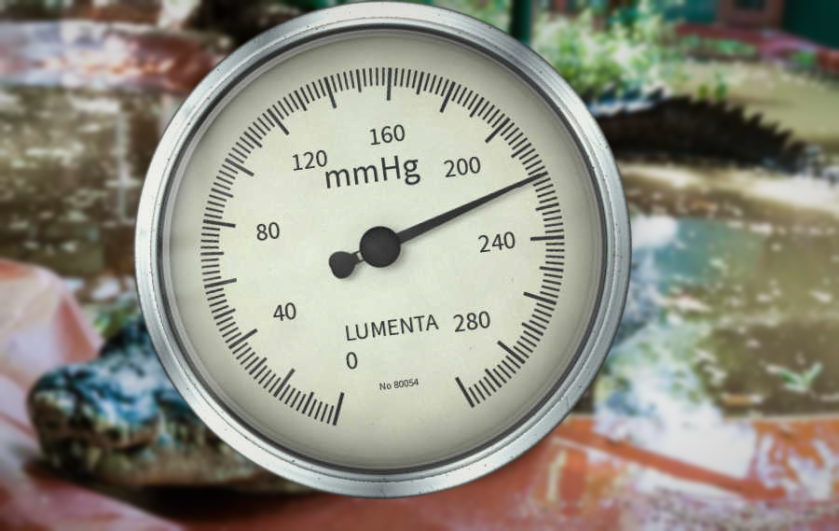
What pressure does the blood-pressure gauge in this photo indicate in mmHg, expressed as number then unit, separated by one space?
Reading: 220 mmHg
